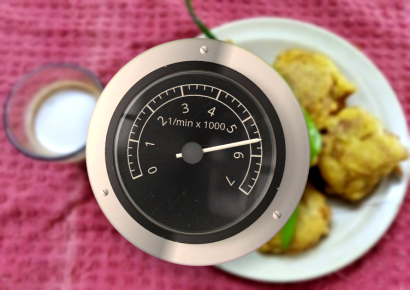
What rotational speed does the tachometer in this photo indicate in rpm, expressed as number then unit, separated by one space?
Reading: 5600 rpm
